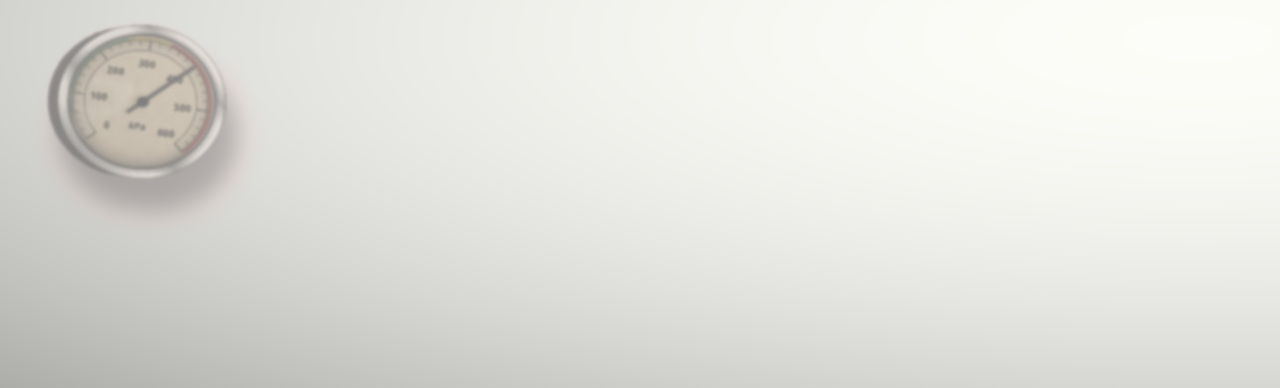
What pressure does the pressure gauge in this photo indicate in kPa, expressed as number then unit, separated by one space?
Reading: 400 kPa
